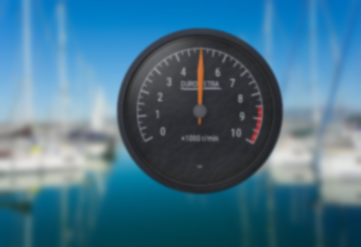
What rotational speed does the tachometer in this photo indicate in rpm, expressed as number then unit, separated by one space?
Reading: 5000 rpm
